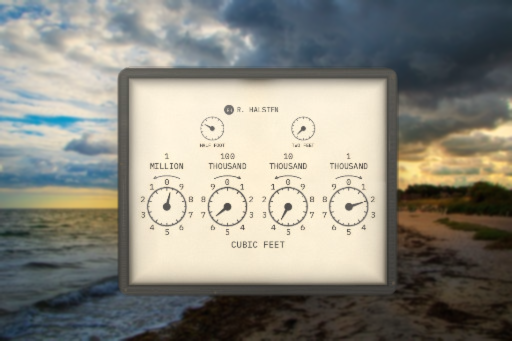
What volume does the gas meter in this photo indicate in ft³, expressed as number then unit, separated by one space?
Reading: 964200 ft³
